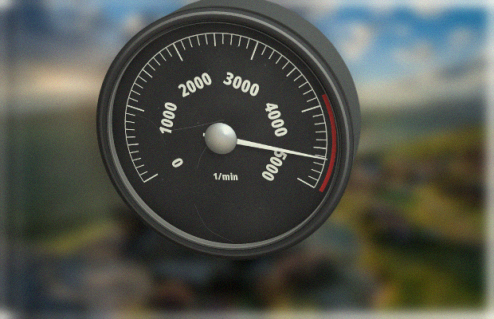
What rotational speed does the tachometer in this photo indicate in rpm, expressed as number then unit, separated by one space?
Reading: 4600 rpm
